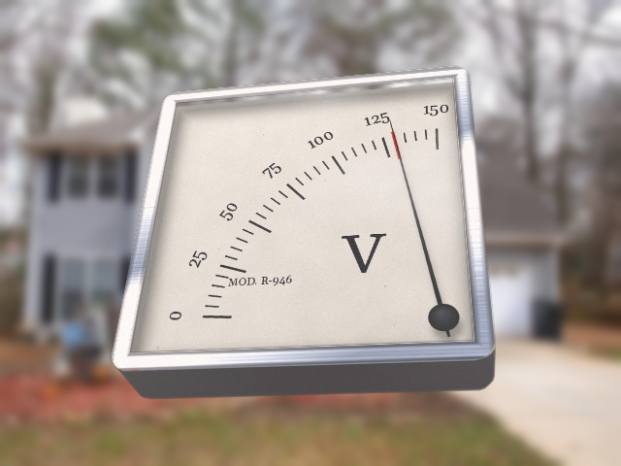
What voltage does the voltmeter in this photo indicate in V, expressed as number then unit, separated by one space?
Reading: 130 V
